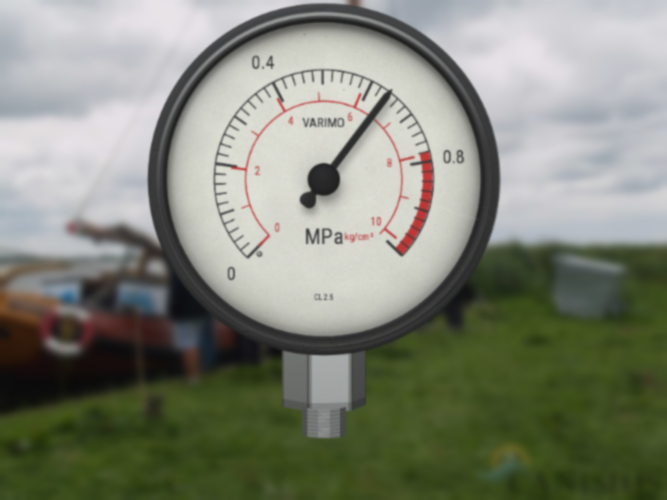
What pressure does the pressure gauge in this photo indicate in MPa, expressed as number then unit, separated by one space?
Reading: 0.64 MPa
